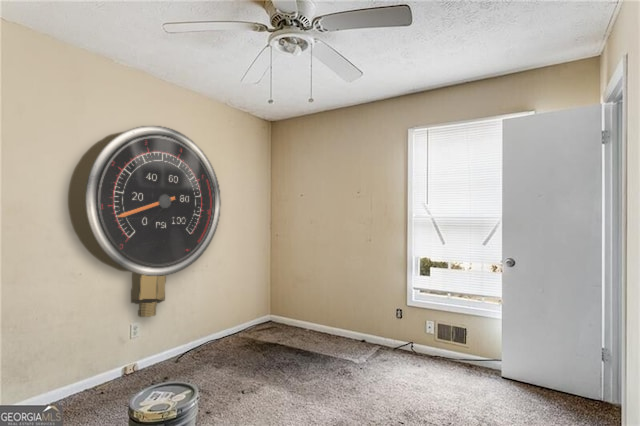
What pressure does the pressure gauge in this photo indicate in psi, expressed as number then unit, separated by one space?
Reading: 10 psi
